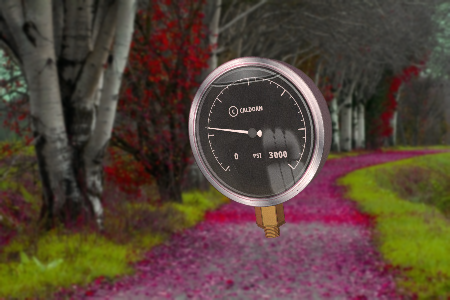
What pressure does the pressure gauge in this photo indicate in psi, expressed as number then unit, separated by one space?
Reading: 600 psi
